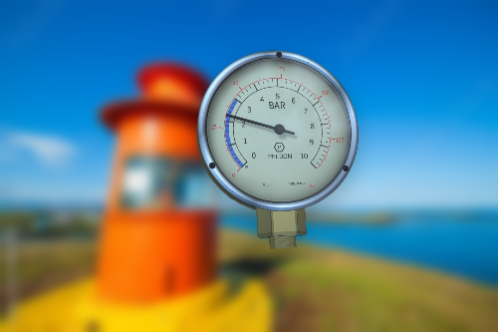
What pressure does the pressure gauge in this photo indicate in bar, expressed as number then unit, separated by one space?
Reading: 2.2 bar
